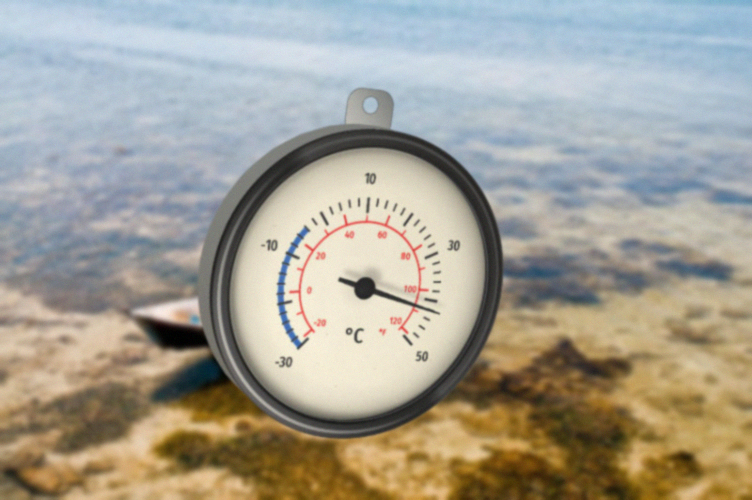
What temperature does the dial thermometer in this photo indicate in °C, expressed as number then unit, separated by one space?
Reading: 42 °C
